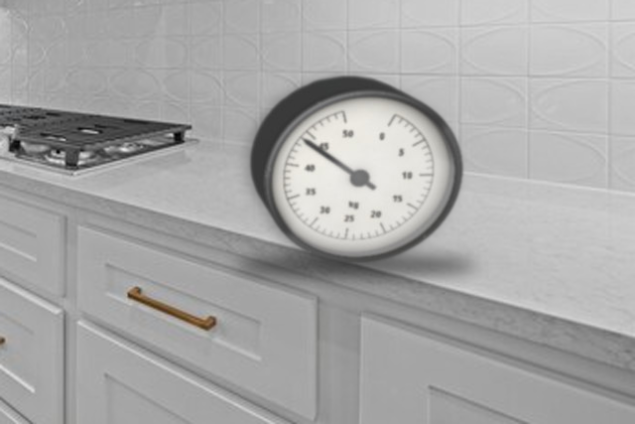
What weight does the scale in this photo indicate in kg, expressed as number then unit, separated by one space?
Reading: 44 kg
